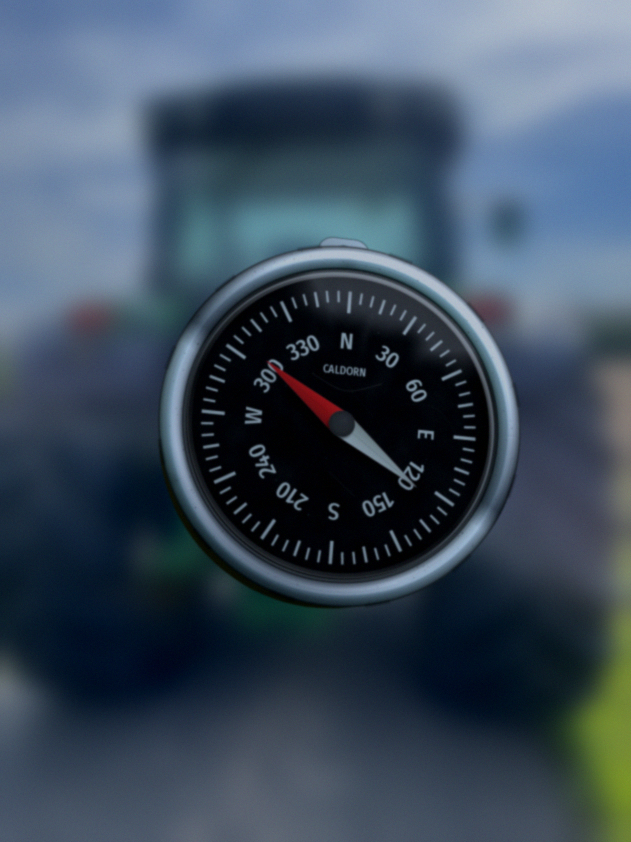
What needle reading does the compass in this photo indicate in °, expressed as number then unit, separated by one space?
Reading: 305 °
